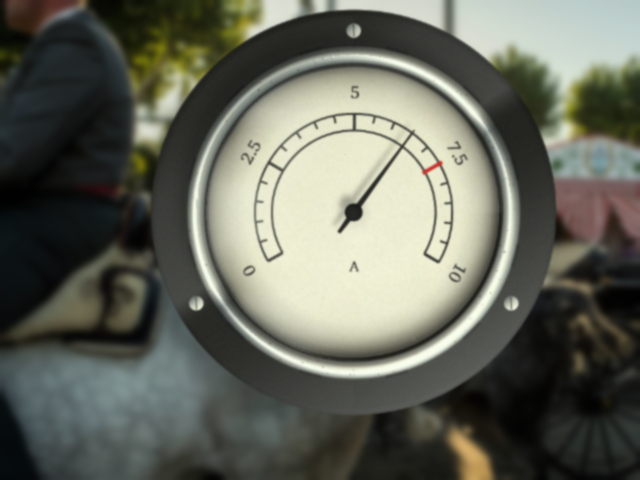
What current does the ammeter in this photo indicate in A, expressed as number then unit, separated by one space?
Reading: 6.5 A
